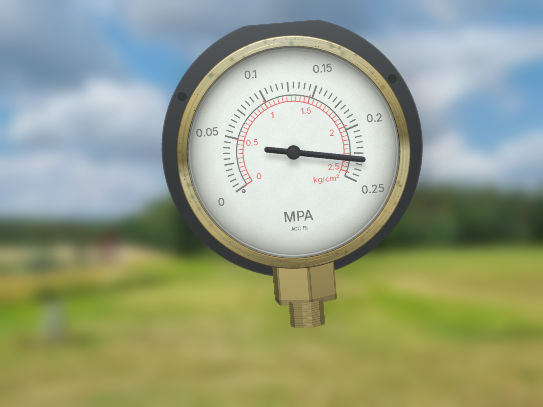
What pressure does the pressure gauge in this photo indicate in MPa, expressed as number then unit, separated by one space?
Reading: 0.23 MPa
